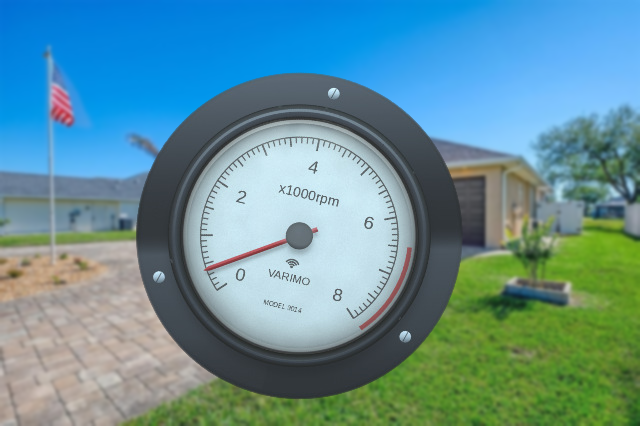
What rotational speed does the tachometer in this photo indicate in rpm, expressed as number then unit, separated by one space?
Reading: 400 rpm
